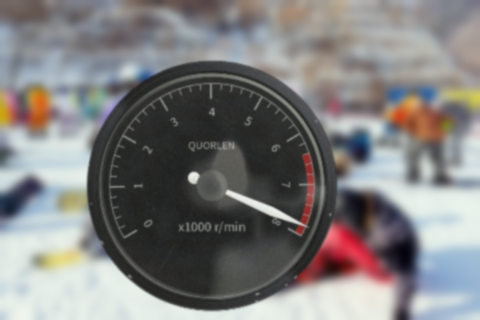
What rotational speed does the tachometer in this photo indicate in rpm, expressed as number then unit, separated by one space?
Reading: 7800 rpm
